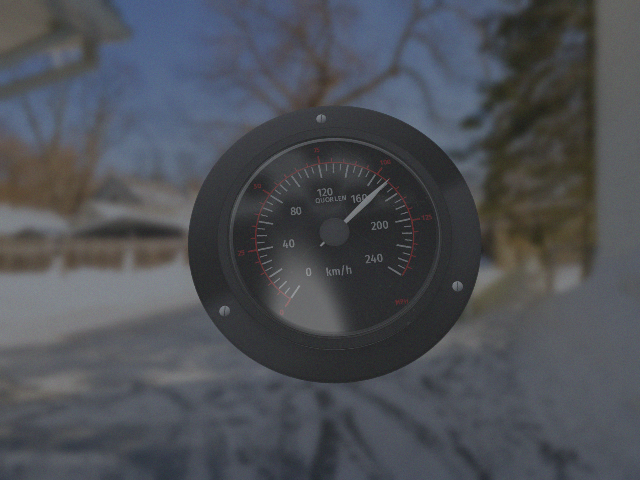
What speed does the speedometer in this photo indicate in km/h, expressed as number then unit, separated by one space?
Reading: 170 km/h
